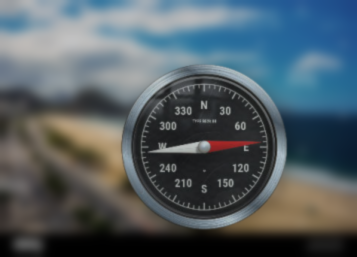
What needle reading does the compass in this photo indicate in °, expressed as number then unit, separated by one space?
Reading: 85 °
